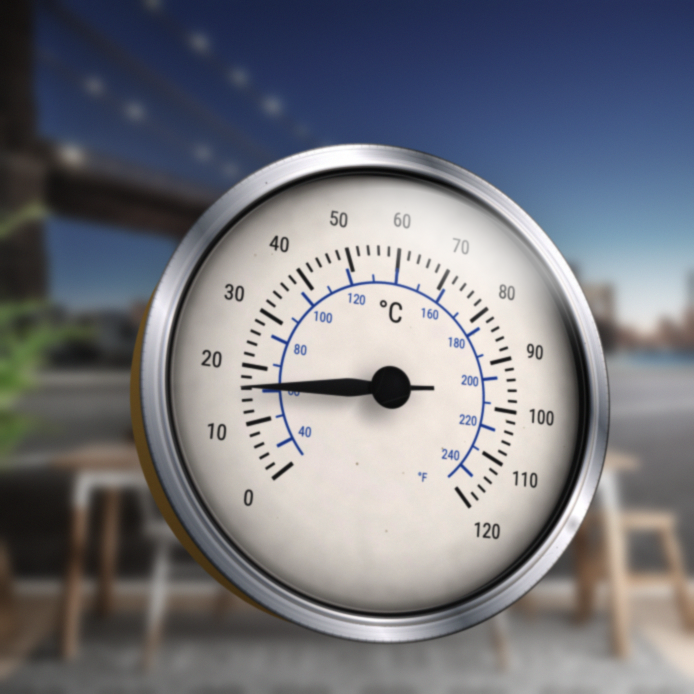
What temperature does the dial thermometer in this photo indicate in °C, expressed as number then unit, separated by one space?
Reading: 16 °C
